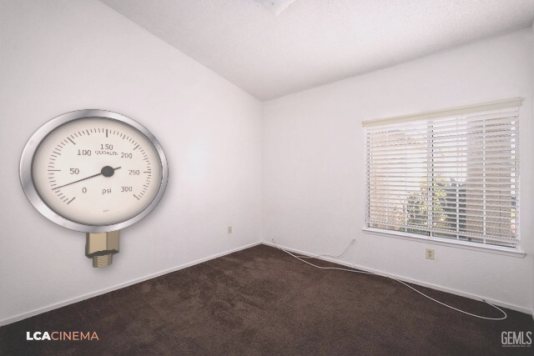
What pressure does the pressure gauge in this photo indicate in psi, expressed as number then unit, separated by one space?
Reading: 25 psi
